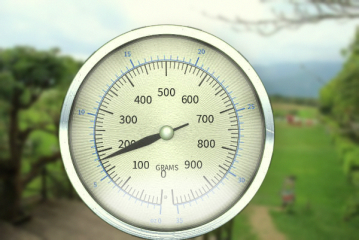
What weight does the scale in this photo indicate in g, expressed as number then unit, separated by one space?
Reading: 180 g
